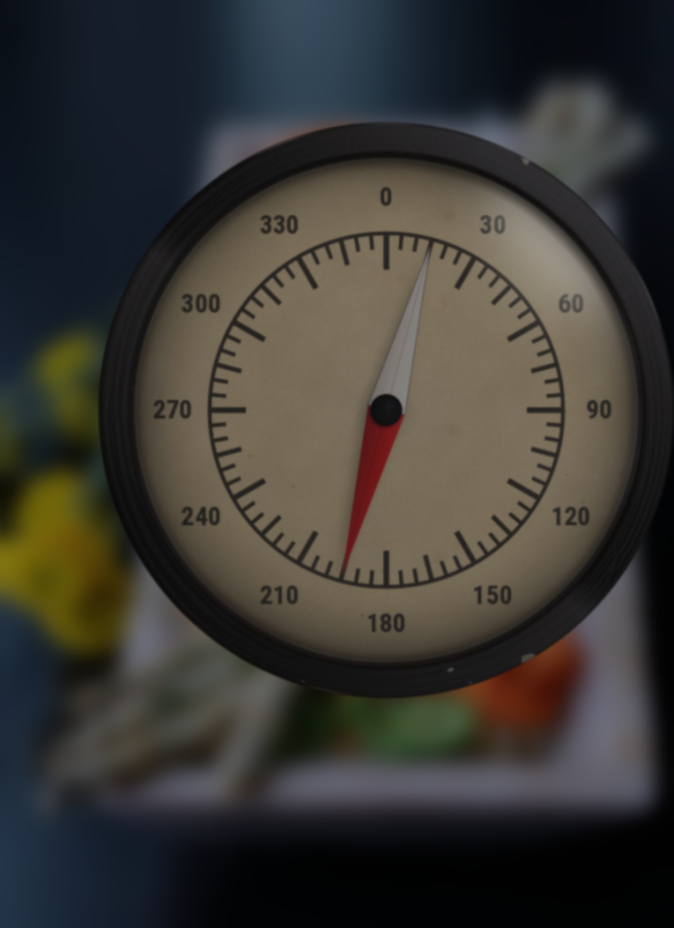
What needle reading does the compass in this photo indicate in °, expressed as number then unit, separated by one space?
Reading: 195 °
